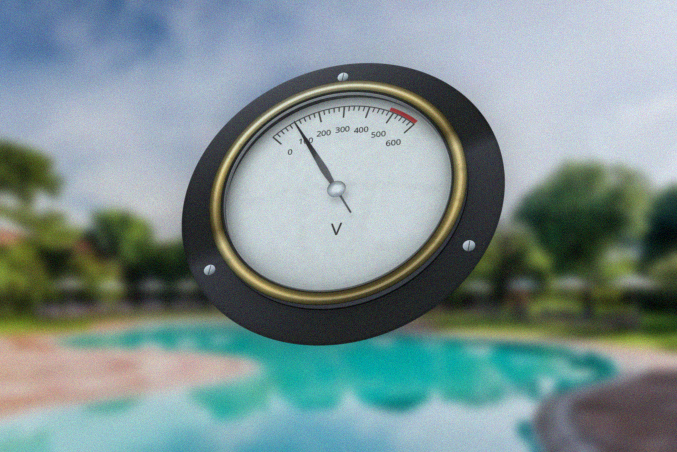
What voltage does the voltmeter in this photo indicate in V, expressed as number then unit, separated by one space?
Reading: 100 V
